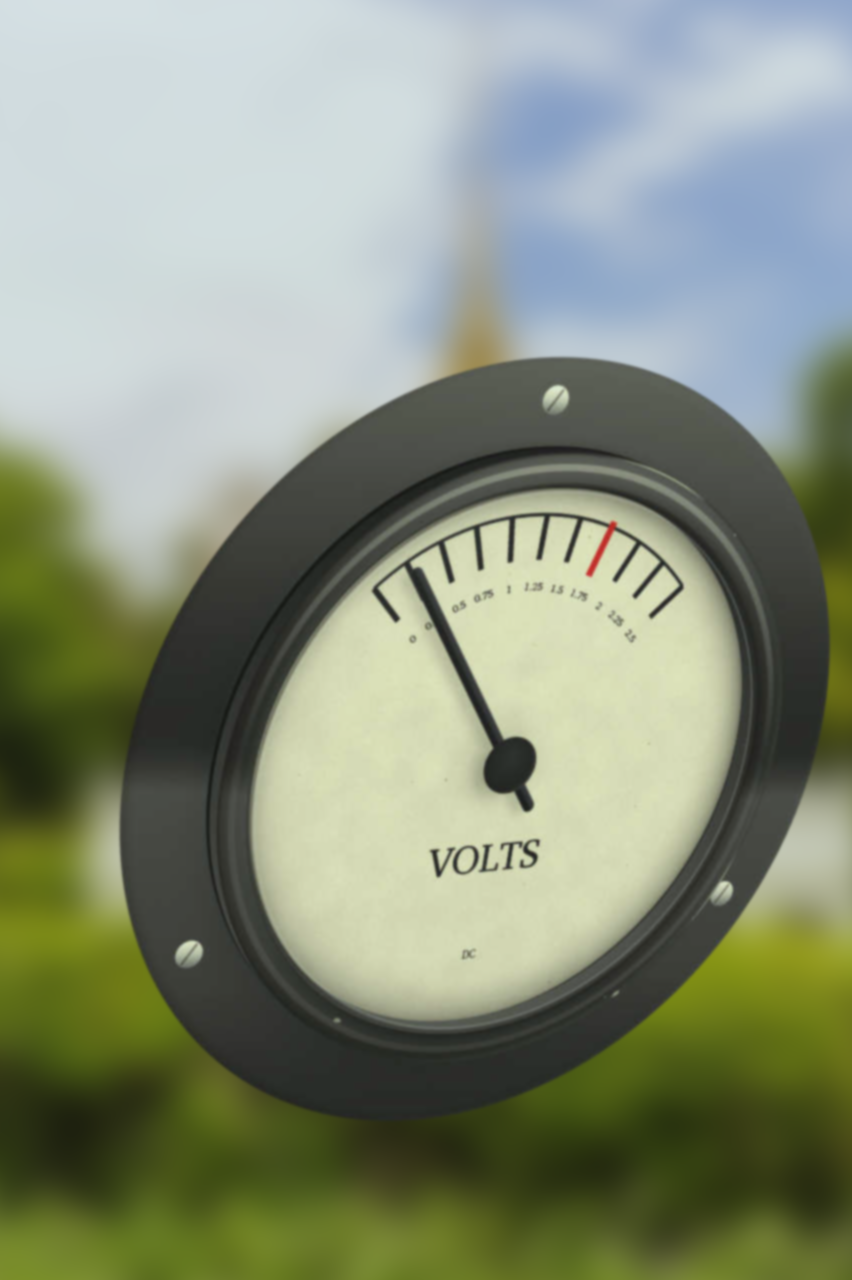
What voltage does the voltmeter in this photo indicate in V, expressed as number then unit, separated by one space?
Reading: 0.25 V
